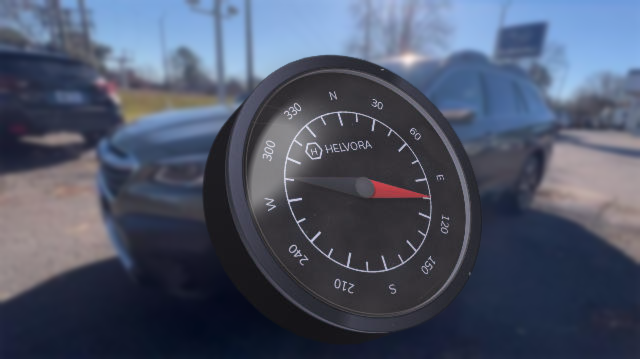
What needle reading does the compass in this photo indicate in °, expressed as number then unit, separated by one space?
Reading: 105 °
